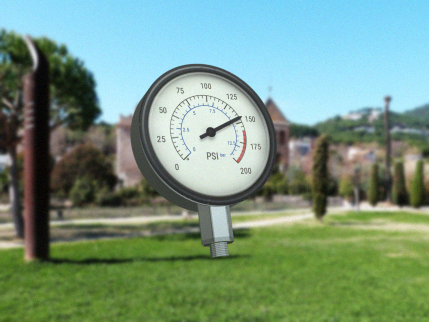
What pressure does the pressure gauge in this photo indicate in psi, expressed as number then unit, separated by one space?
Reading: 145 psi
